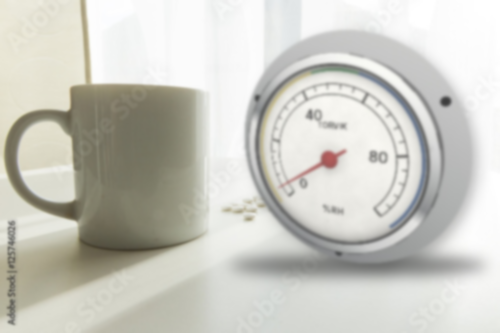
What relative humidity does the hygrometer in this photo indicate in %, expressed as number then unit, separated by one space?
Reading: 4 %
